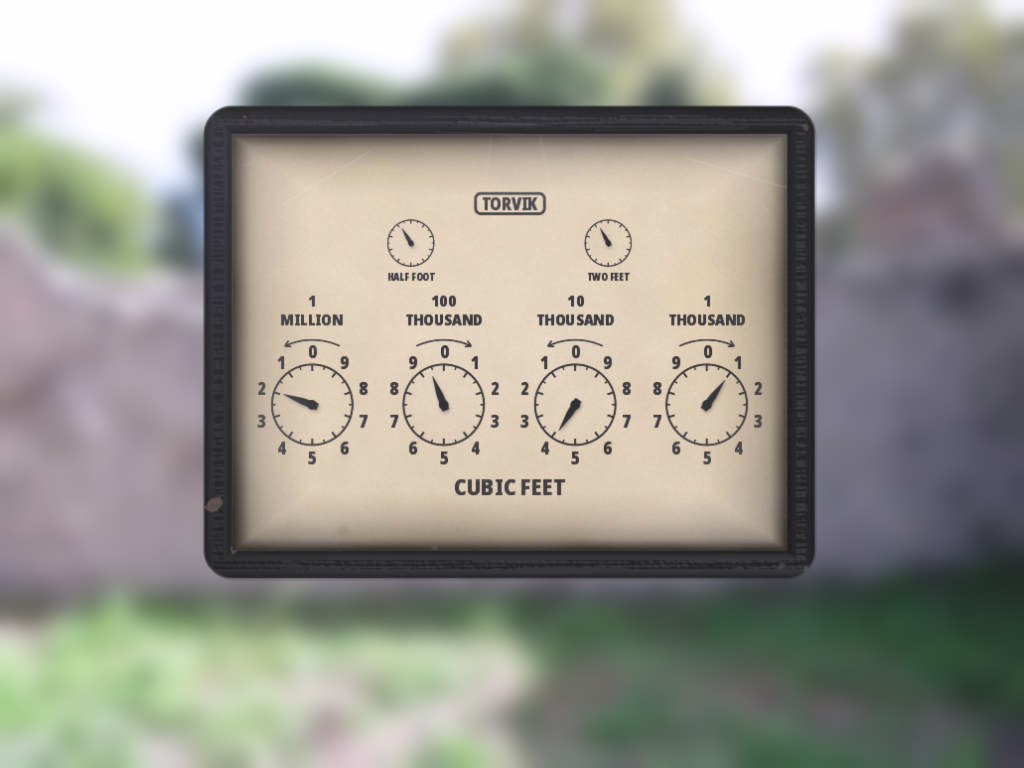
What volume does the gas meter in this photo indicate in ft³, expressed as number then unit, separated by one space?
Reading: 194100 ft³
